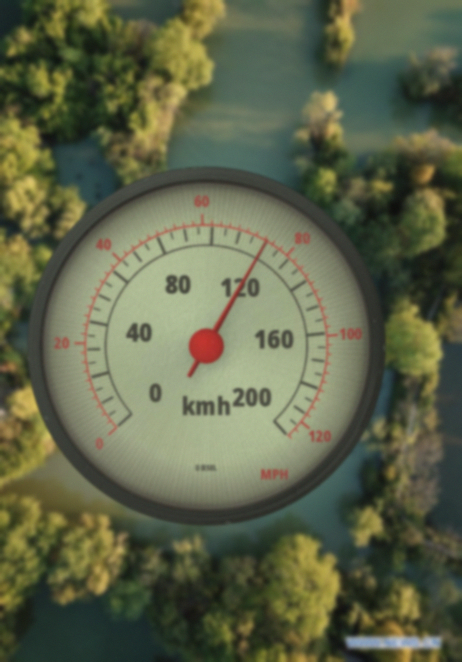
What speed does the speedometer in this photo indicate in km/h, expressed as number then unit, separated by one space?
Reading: 120 km/h
